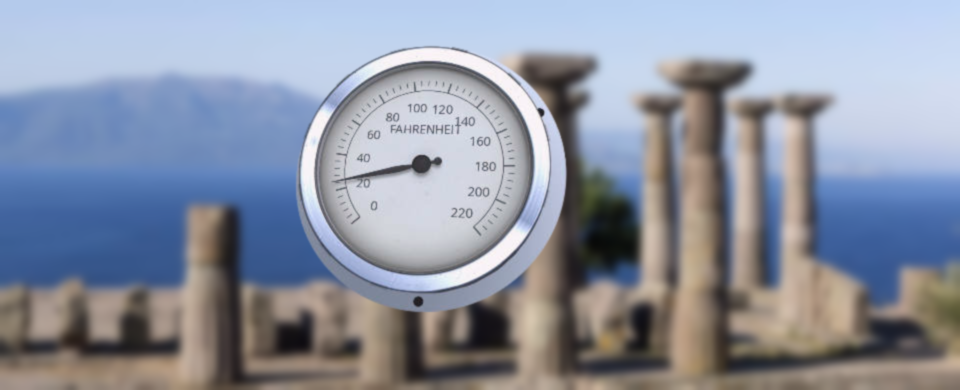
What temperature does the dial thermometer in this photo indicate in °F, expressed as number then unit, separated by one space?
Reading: 24 °F
